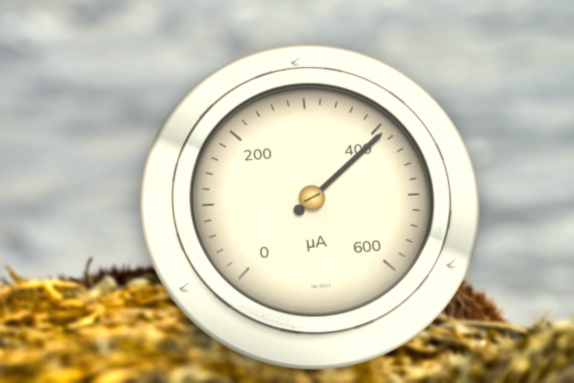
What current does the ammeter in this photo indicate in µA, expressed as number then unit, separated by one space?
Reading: 410 µA
